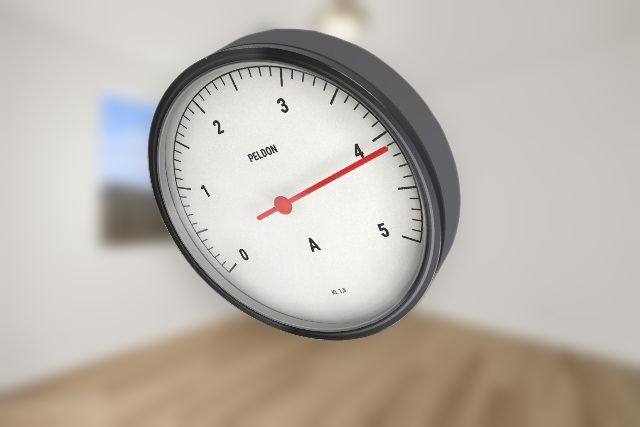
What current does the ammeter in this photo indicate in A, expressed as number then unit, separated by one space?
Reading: 4.1 A
